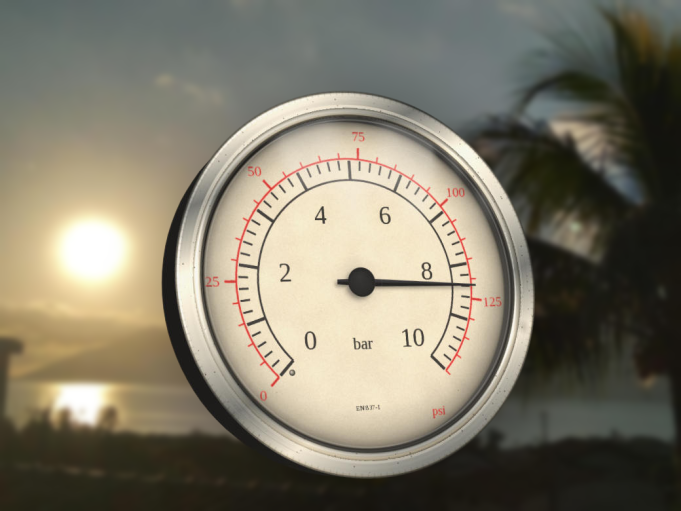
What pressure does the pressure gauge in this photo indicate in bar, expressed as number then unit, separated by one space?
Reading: 8.4 bar
